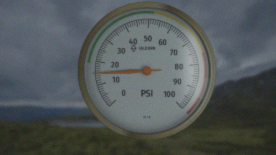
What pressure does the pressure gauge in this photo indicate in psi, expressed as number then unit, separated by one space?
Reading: 15 psi
